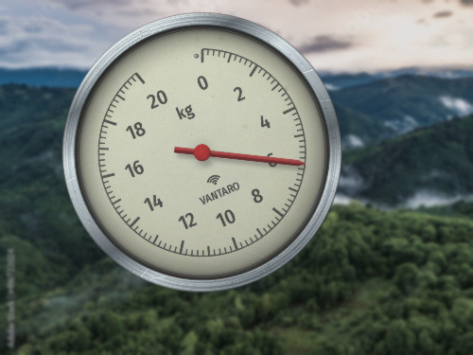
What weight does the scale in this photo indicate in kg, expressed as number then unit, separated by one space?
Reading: 6 kg
